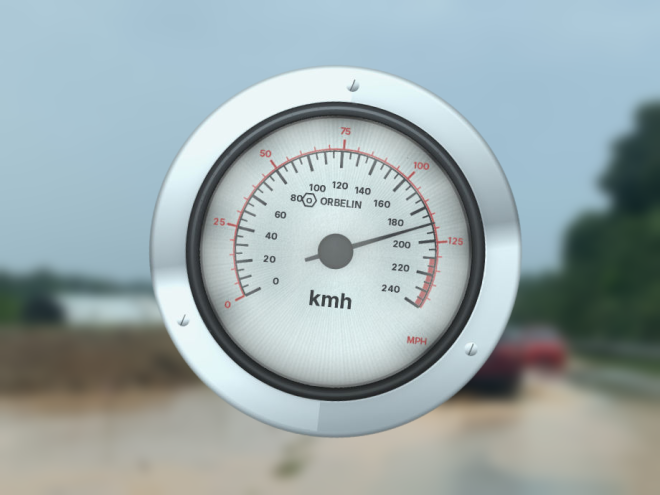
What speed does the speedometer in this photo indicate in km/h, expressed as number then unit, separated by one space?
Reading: 190 km/h
